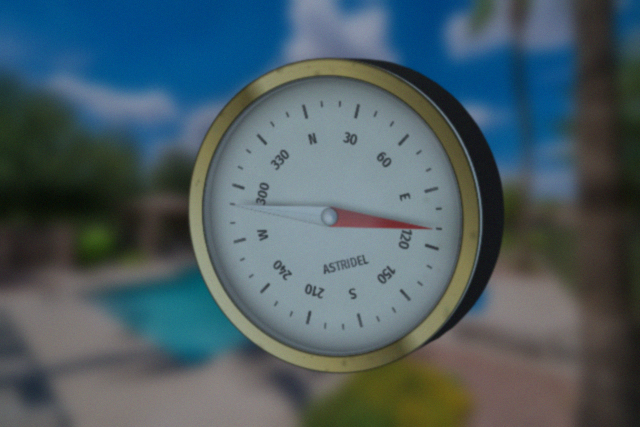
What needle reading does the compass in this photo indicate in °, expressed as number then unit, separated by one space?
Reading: 110 °
